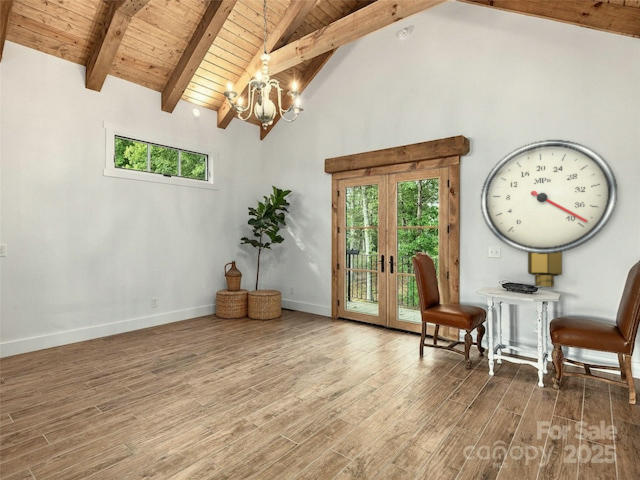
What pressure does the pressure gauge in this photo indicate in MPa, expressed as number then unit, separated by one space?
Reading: 39 MPa
